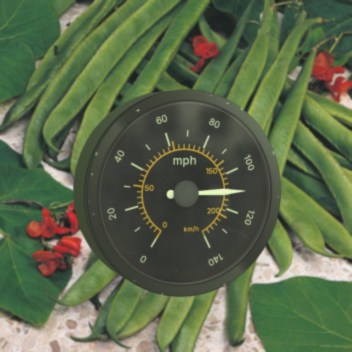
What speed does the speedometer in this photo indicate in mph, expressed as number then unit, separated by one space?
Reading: 110 mph
